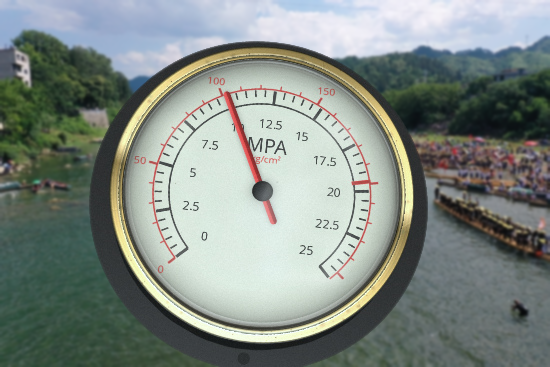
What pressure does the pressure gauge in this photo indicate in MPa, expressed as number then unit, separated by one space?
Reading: 10 MPa
